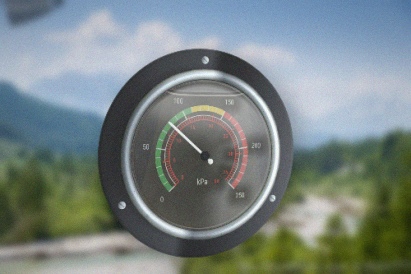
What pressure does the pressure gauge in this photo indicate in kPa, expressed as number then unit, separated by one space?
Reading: 80 kPa
